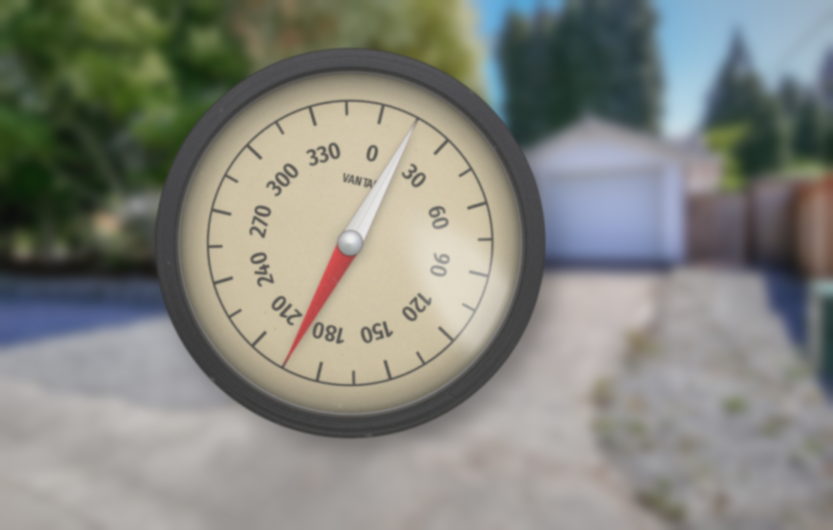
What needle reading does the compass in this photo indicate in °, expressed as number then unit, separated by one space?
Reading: 195 °
